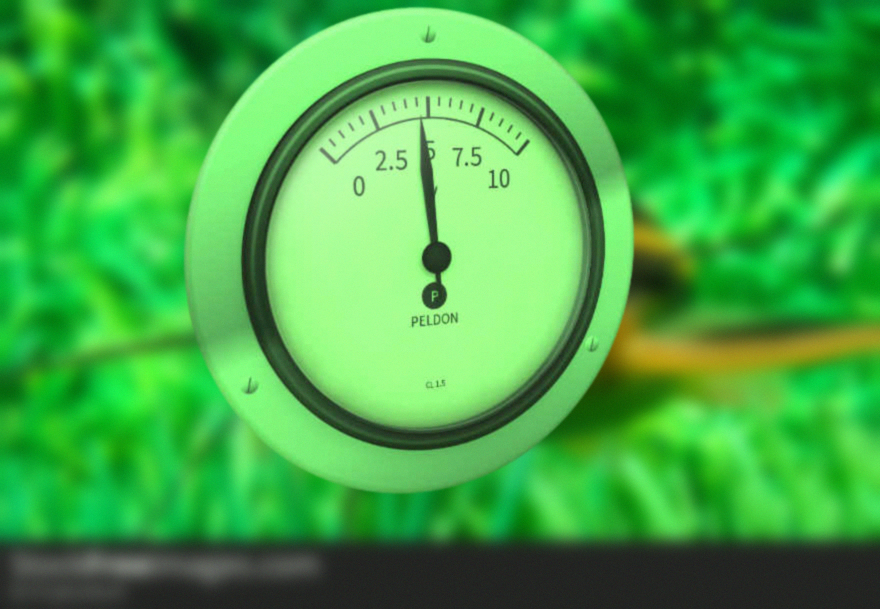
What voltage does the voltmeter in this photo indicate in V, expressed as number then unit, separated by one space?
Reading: 4.5 V
